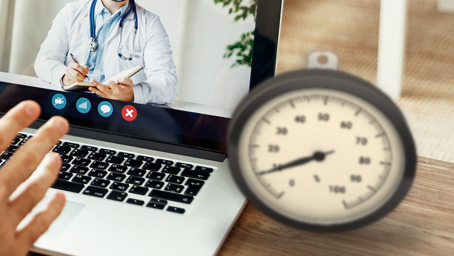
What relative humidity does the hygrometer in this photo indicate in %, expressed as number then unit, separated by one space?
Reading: 10 %
